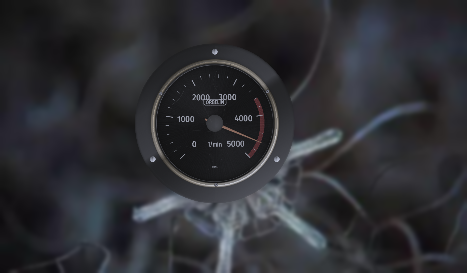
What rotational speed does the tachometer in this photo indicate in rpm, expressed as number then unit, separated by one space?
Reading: 4600 rpm
